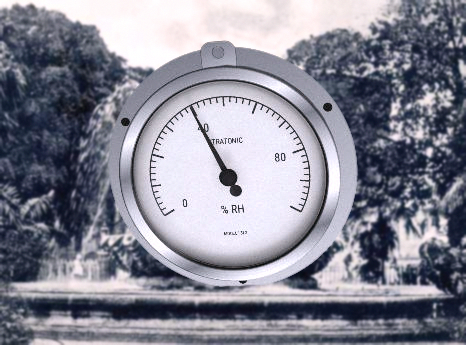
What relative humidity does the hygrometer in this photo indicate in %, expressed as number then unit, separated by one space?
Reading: 40 %
